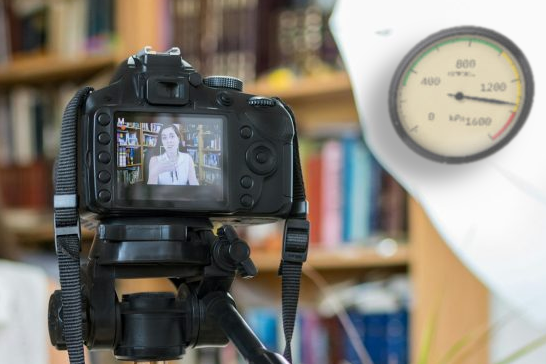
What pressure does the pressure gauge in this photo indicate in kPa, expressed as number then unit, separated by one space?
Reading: 1350 kPa
